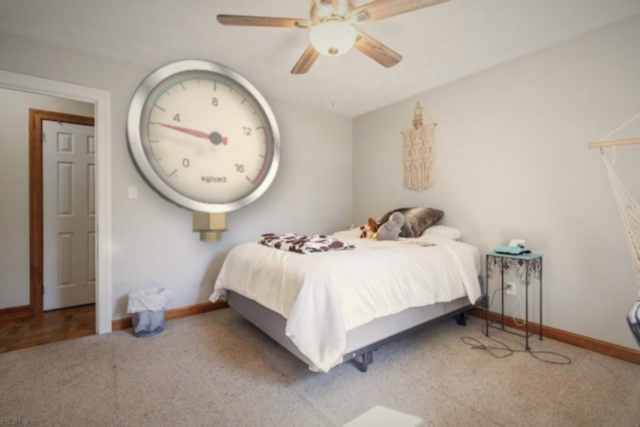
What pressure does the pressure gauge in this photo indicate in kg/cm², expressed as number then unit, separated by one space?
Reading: 3 kg/cm²
